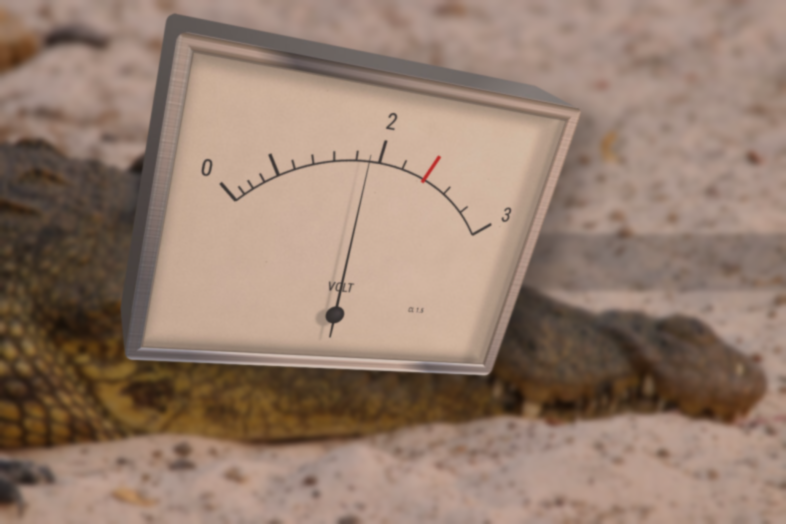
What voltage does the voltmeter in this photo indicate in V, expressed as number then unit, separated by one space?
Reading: 1.9 V
